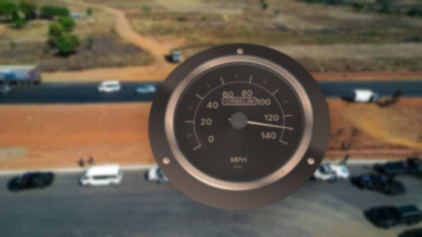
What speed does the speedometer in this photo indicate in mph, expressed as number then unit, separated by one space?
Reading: 130 mph
